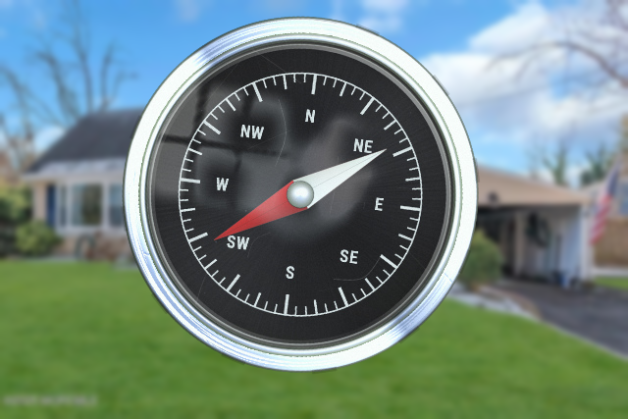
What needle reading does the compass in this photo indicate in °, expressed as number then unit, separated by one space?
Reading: 235 °
